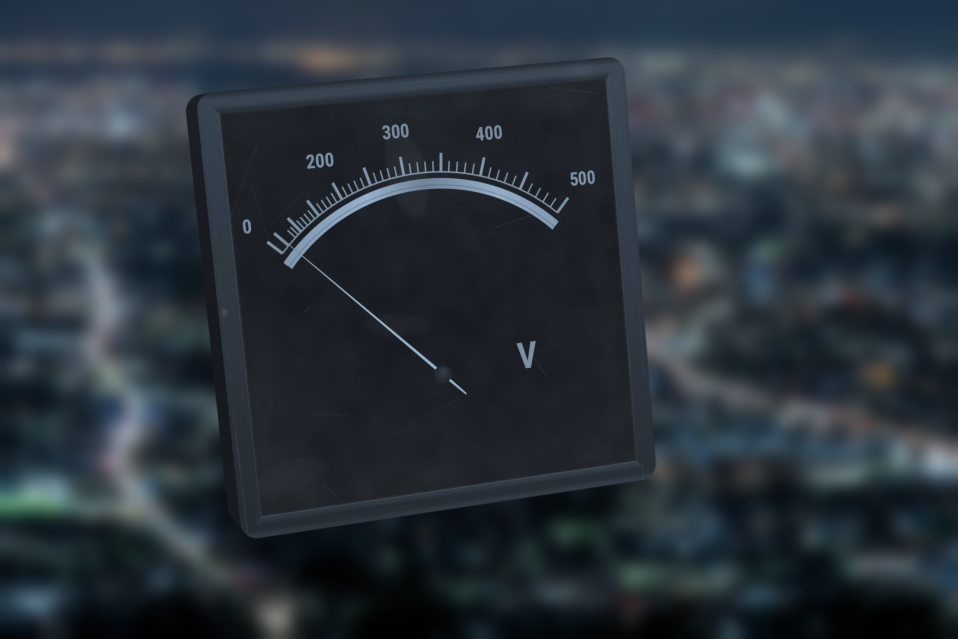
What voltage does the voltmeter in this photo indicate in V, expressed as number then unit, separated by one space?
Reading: 50 V
